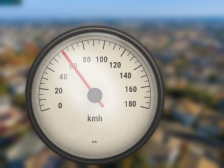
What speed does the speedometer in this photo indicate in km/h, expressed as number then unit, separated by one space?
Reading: 60 km/h
